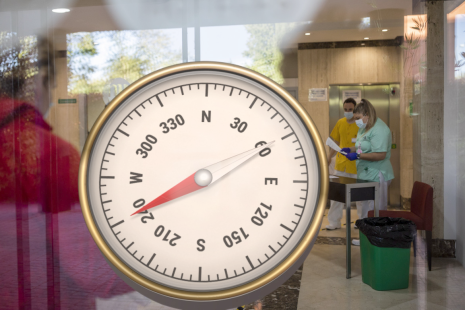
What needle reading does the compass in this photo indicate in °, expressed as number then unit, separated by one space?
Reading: 240 °
